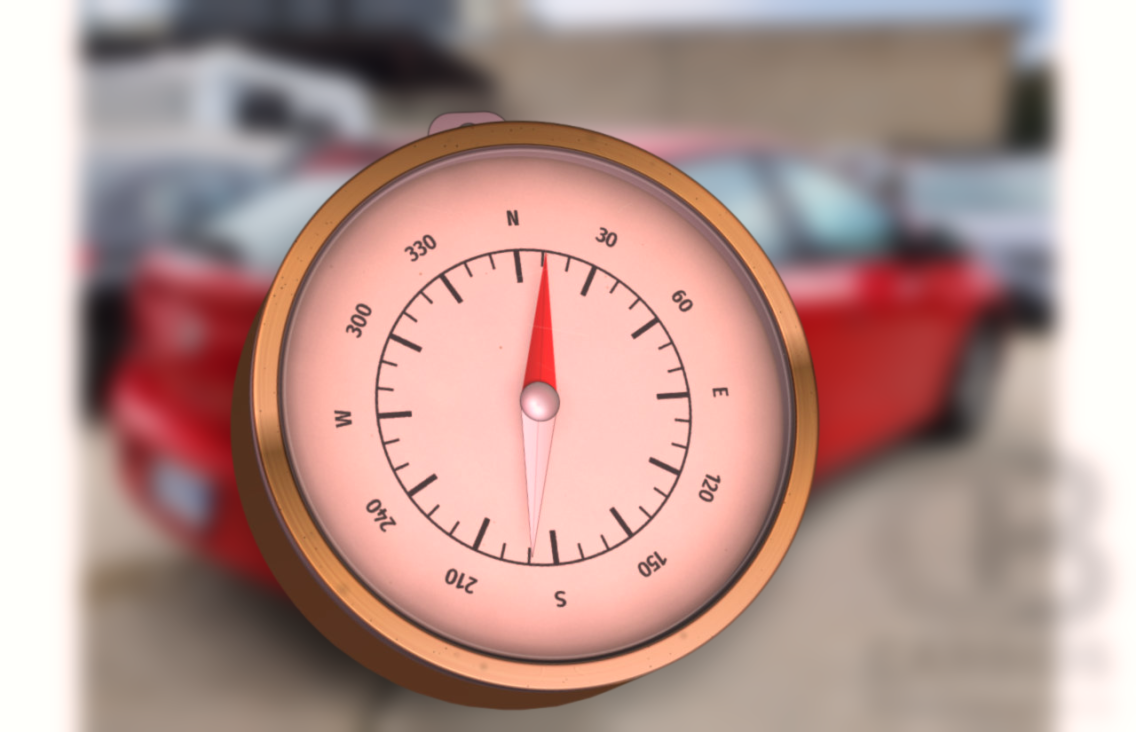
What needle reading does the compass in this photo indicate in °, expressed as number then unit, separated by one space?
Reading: 10 °
